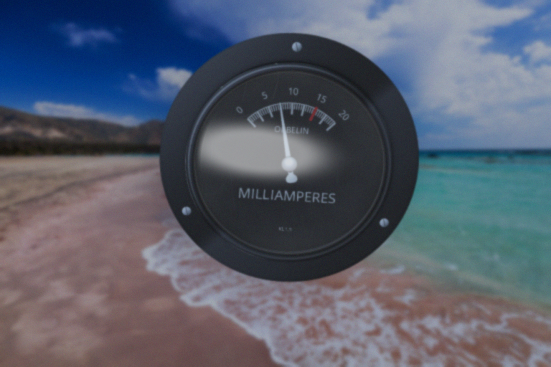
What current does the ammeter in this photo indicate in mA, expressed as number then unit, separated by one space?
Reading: 7.5 mA
